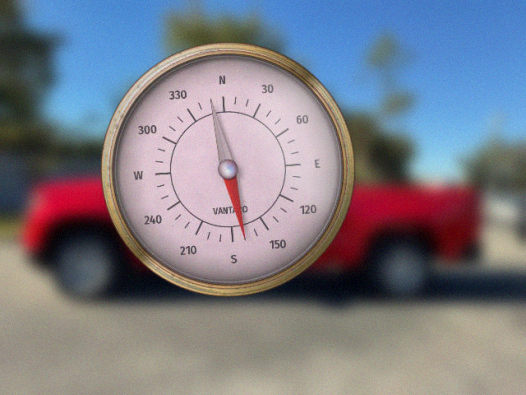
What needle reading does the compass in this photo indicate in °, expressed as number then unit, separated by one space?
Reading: 170 °
